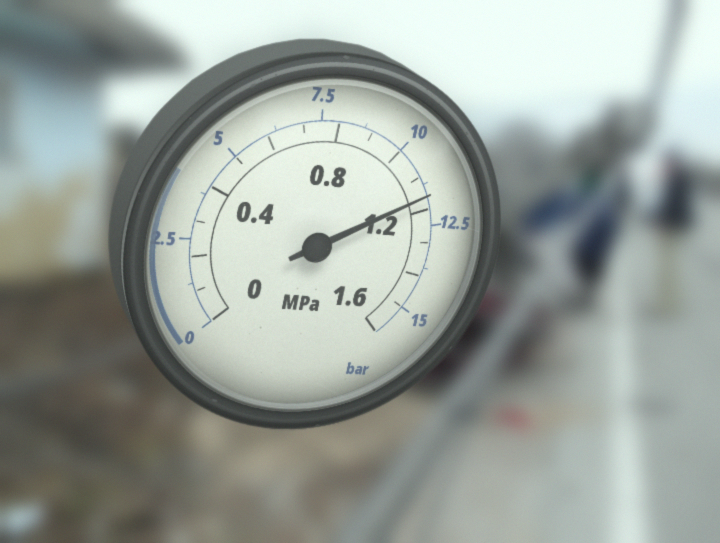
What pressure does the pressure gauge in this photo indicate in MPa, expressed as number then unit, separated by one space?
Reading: 1.15 MPa
